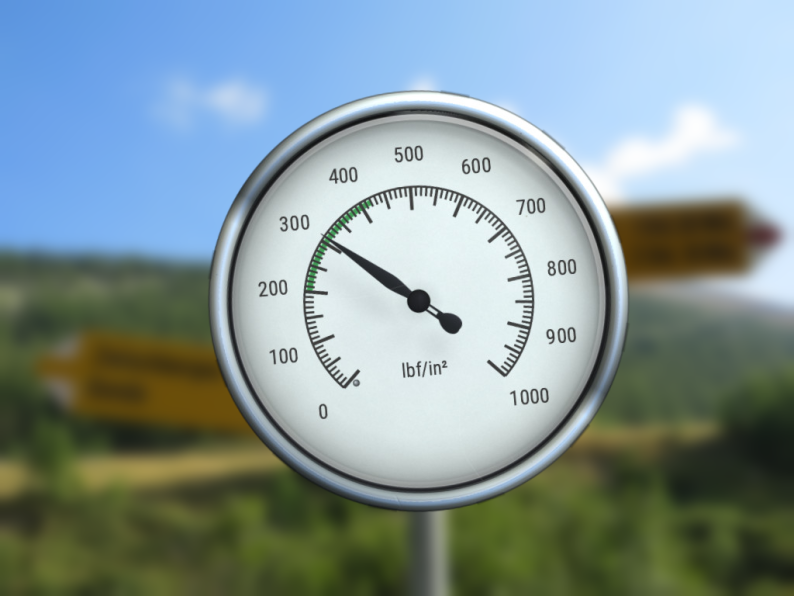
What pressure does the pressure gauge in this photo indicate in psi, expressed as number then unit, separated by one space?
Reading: 310 psi
